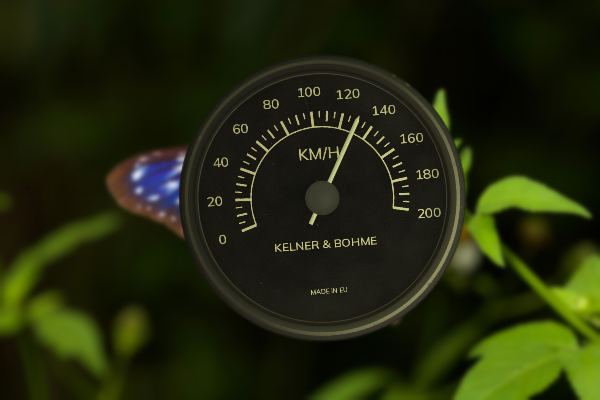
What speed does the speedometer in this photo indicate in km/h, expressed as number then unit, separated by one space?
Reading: 130 km/h
